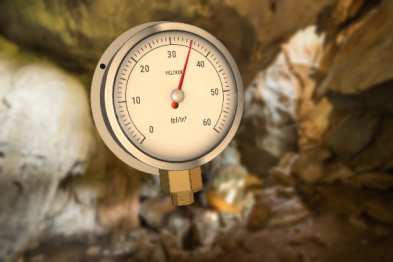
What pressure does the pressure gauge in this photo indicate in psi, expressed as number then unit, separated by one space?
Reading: 35 psi
